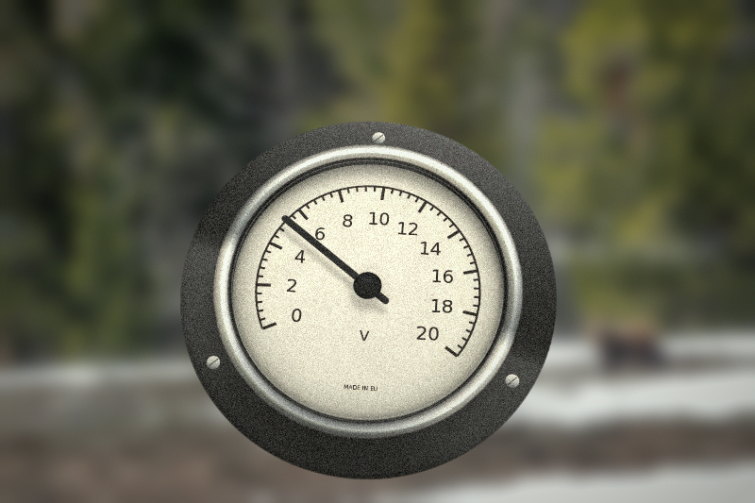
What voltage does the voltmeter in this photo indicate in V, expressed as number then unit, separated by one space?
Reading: 5.2 V
